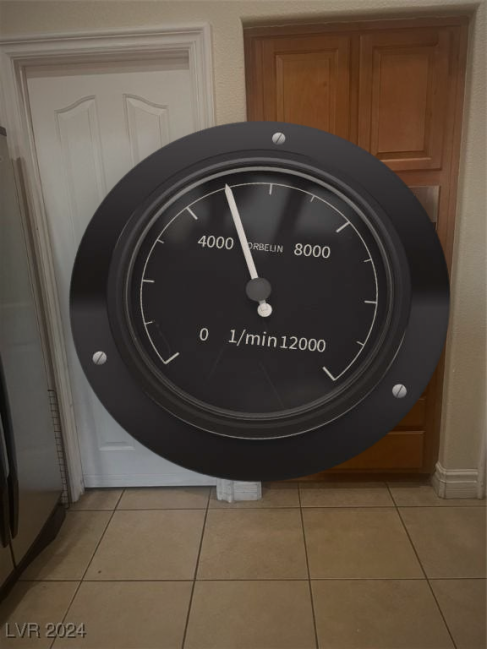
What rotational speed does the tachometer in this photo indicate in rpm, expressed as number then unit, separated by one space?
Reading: 5000 rpm
